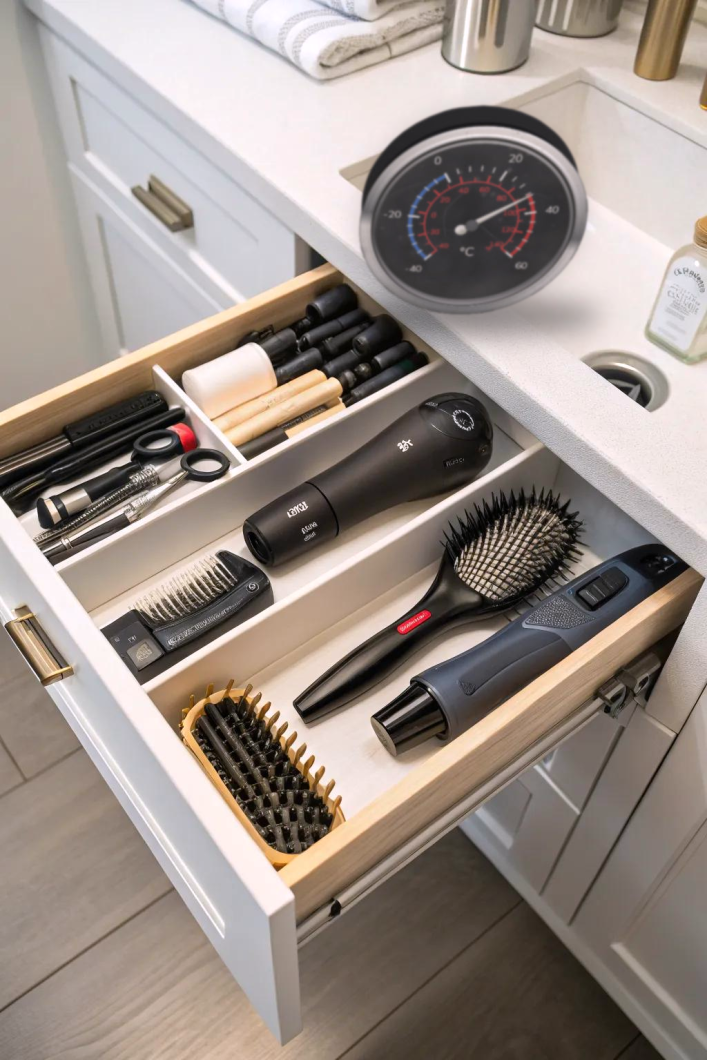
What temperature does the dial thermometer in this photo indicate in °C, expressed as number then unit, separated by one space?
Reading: 32 °C
